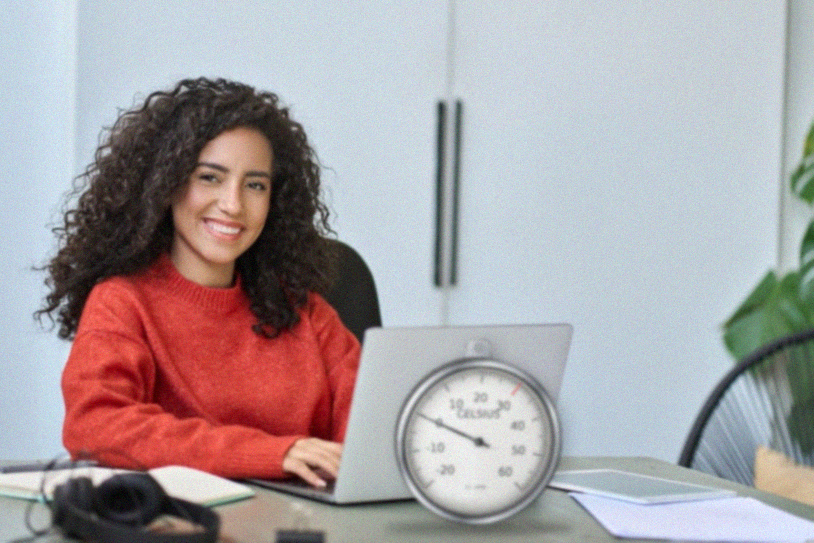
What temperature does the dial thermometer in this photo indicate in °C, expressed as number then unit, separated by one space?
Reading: 0 °C
